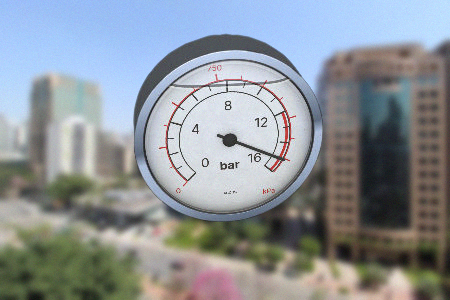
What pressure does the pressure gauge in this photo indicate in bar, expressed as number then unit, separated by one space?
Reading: 15 bar
